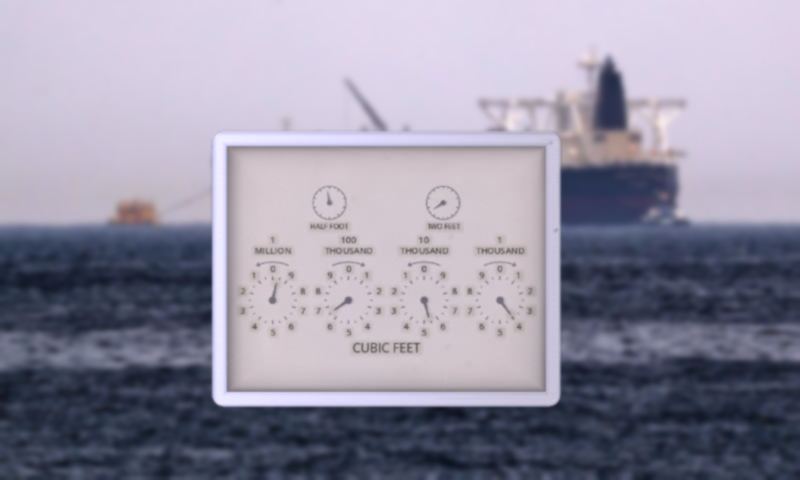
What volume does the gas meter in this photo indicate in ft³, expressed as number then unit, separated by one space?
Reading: 965400 ft³
